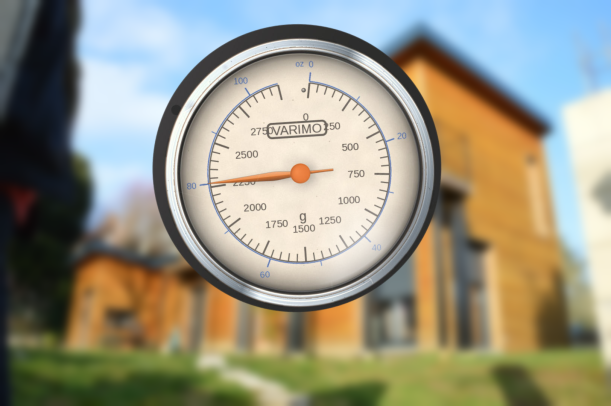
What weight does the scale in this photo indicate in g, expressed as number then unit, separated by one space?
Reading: 2275 g
